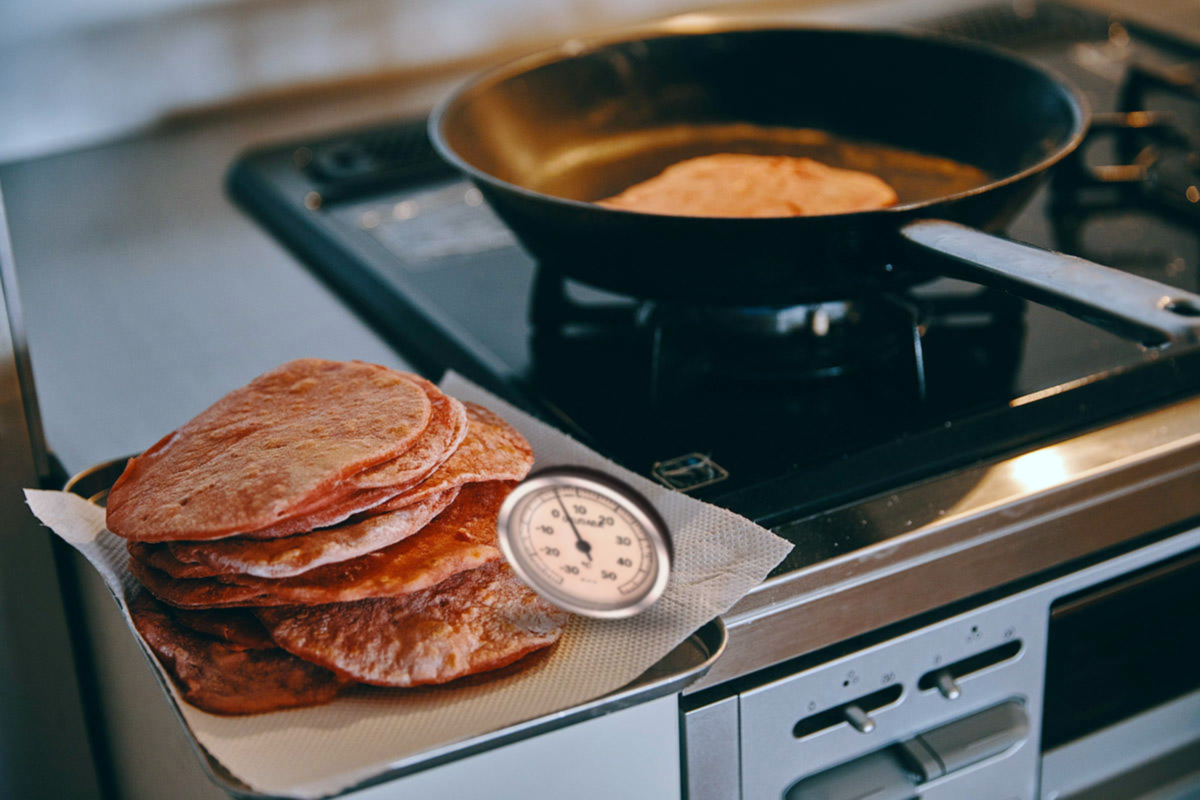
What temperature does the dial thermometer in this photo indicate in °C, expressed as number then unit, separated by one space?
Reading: 5 °C
